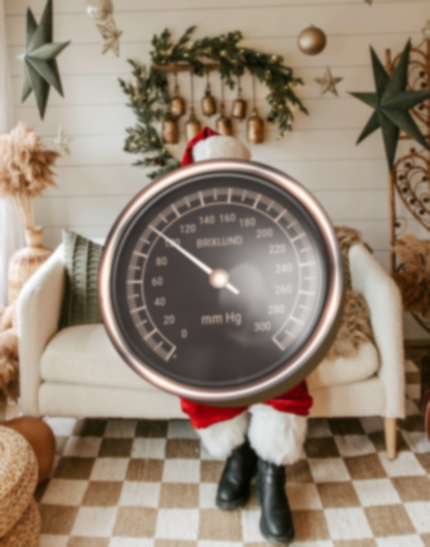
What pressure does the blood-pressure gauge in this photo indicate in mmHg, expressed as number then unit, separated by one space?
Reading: 100 mmHg
